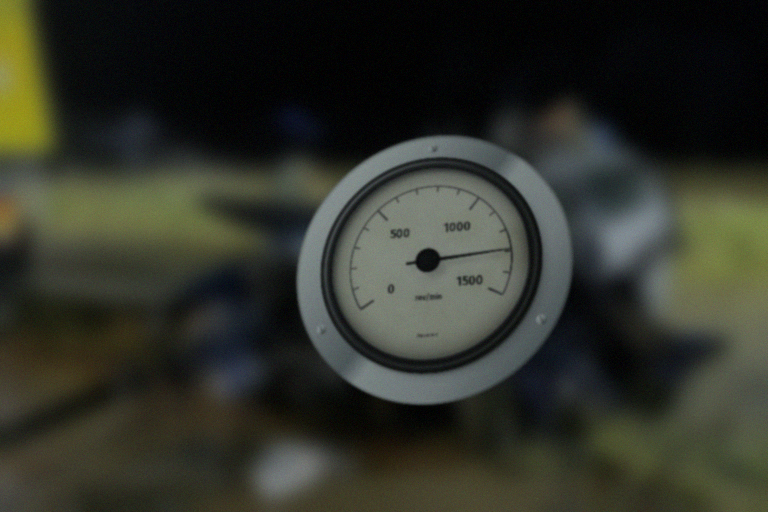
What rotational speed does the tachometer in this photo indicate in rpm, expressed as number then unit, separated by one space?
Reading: 1300 rpm
